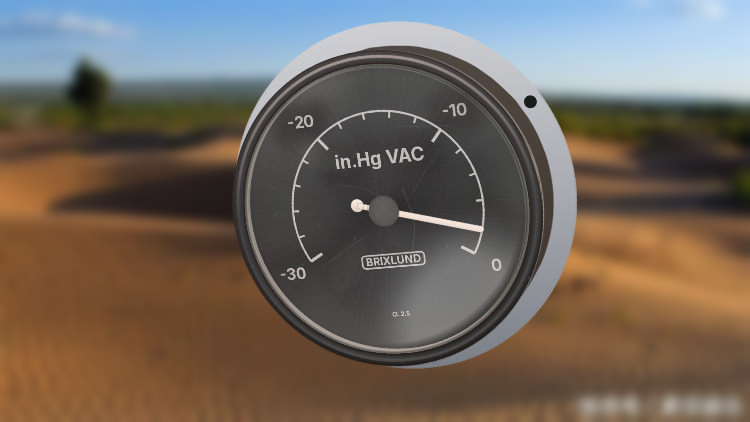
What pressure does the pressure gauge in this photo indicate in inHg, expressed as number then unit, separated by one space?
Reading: -2 inHg
